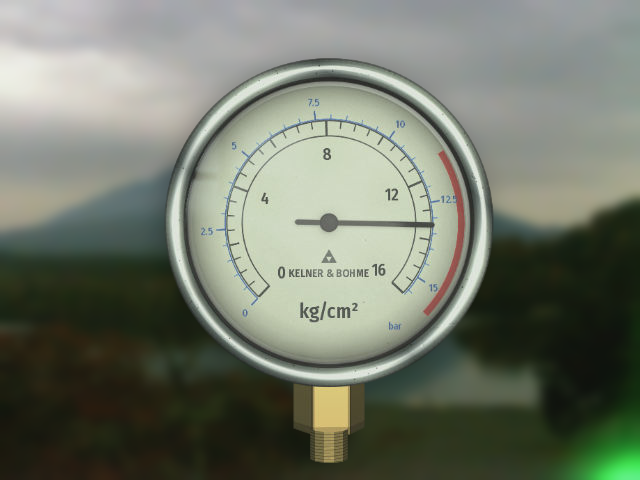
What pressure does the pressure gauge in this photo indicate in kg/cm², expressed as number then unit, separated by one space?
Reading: 13.5 kg/cm²
